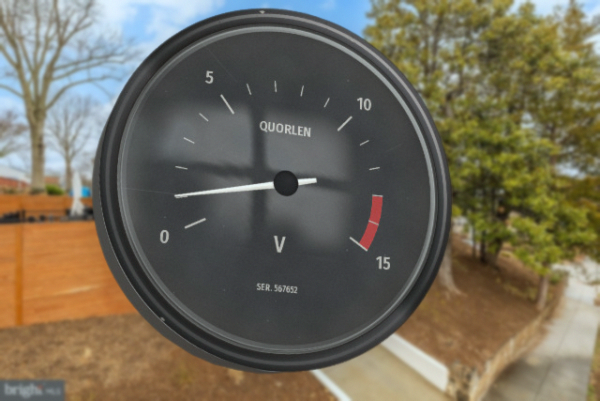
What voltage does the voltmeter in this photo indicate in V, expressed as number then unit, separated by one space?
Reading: 1 V
